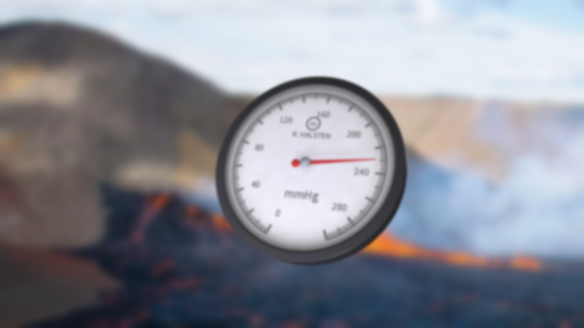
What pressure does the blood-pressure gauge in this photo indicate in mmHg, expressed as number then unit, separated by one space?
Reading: 230 mmHg
